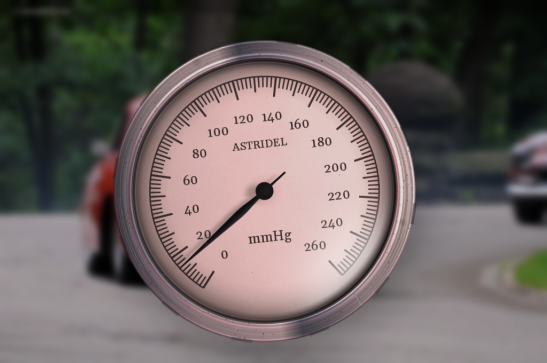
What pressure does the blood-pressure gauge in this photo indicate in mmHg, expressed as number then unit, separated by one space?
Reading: 14 mmHg
